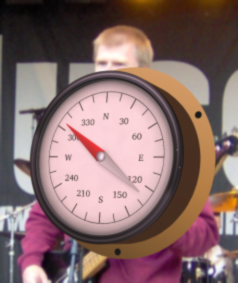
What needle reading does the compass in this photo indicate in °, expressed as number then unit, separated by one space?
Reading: 307.5 °
